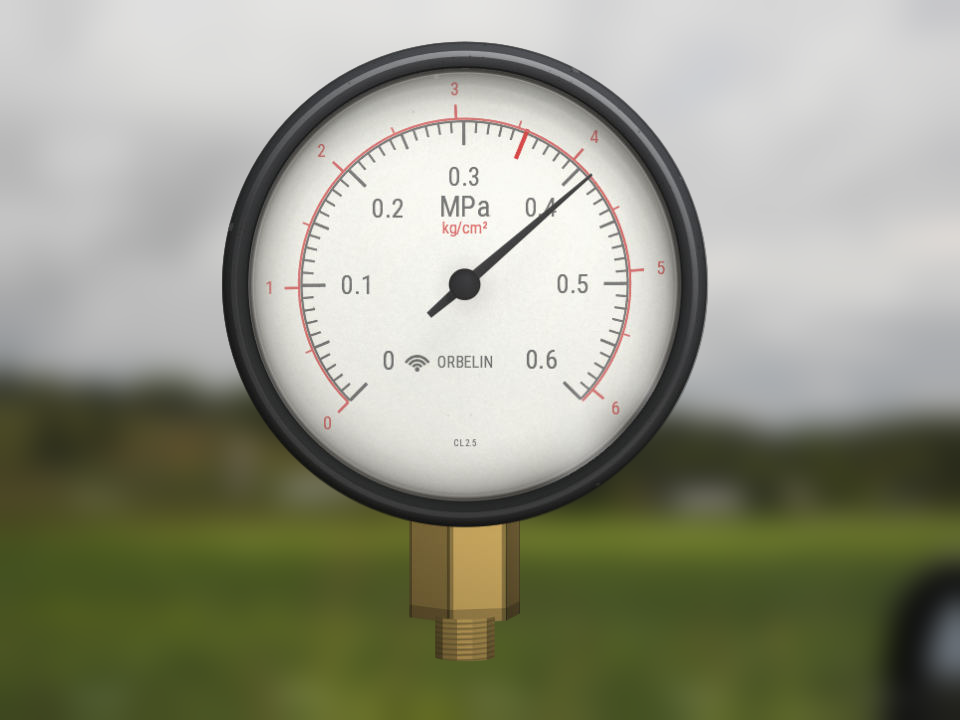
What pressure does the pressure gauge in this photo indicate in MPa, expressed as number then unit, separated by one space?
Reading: 0.41 MPa
